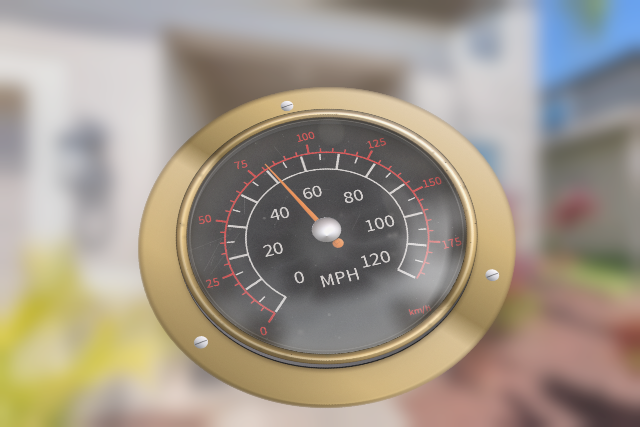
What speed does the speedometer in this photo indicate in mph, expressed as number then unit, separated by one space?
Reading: 50 mph
